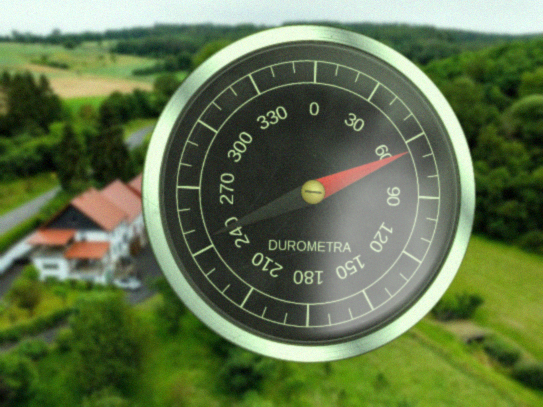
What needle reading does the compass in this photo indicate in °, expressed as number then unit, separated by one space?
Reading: 65 °
